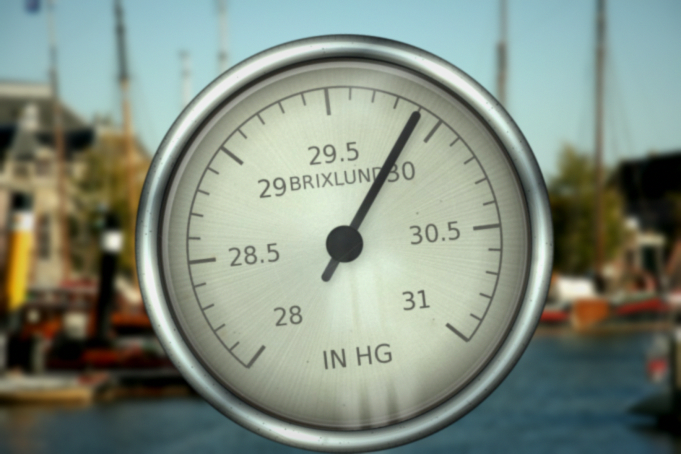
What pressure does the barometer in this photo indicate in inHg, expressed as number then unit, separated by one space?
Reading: 29.9 inHg
